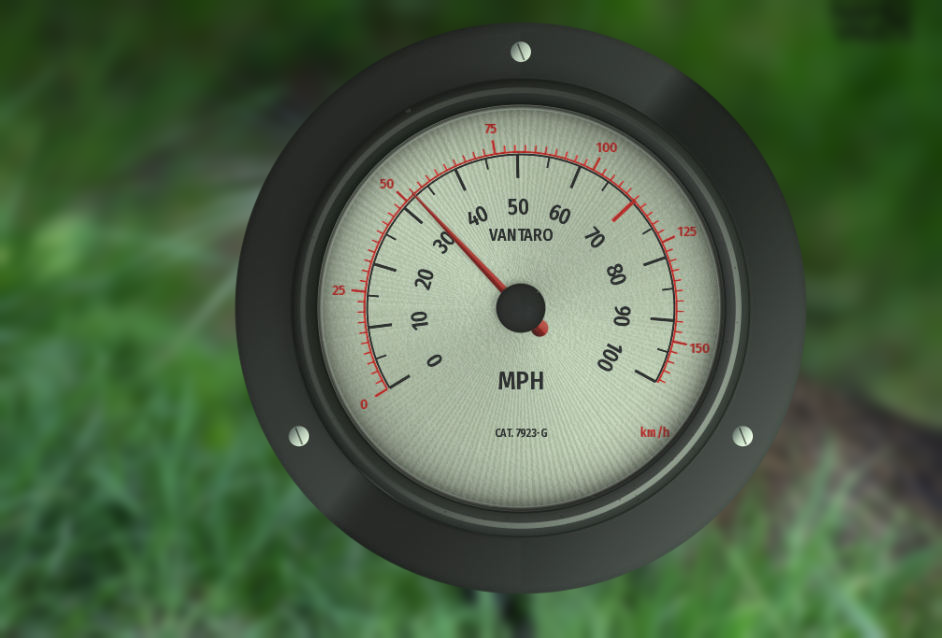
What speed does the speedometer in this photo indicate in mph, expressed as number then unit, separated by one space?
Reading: 32.5 mph
